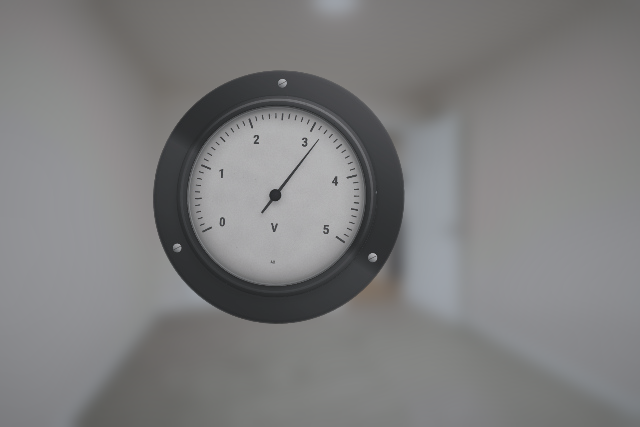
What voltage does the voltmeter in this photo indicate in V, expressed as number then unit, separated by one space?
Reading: 3.2 V
